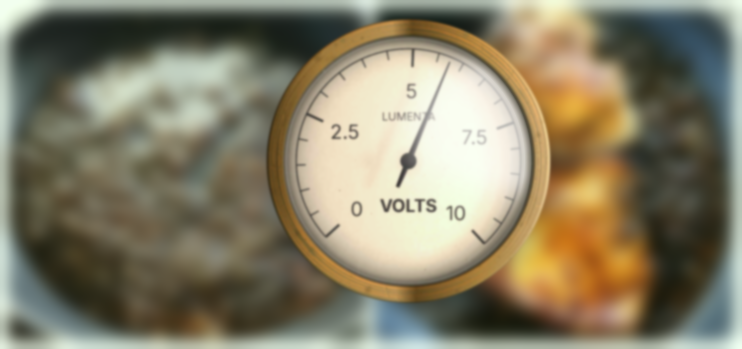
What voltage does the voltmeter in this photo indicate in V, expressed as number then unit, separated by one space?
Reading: 5.75 V
